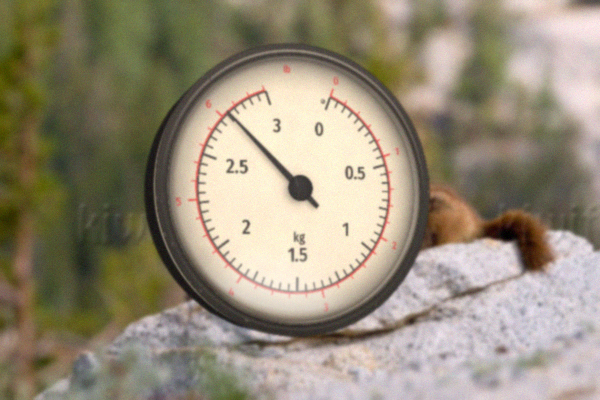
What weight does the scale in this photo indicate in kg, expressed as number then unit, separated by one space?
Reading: 2.75 kg
